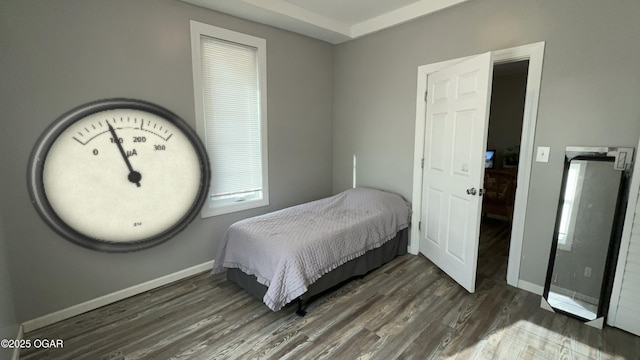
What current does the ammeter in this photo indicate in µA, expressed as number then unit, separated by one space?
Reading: 100 µA
